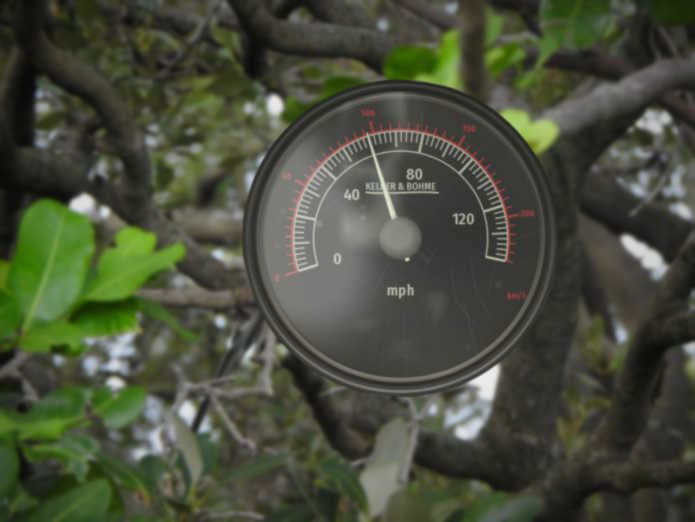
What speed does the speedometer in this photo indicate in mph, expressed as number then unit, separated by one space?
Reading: 60 mph
